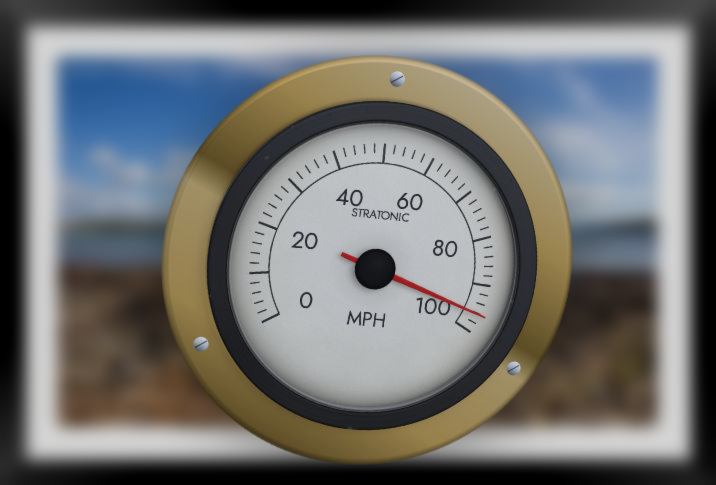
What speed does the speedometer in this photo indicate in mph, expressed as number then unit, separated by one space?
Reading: 96 mph
